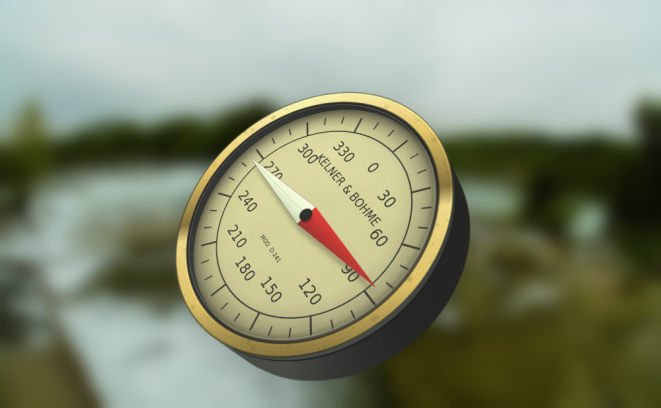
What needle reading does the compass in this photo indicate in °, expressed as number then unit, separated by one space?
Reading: 85 °
